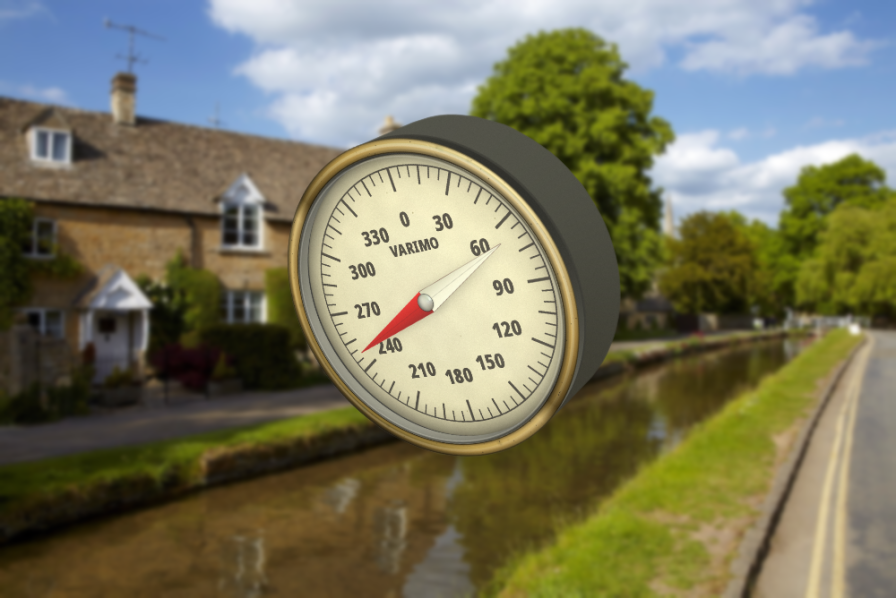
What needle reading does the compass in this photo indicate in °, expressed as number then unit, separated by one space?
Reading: 247.5 °
